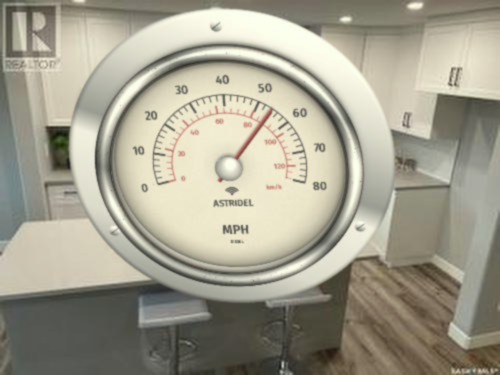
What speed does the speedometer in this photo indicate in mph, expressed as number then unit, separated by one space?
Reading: 54 mph
